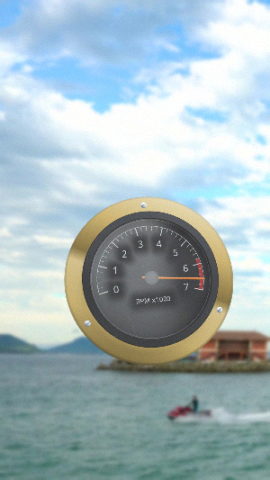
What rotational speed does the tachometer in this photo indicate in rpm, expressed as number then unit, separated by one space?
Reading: 6600 rpm
